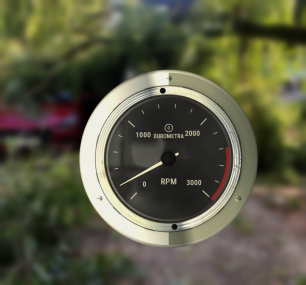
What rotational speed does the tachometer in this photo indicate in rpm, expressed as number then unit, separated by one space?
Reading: 200 rpm
